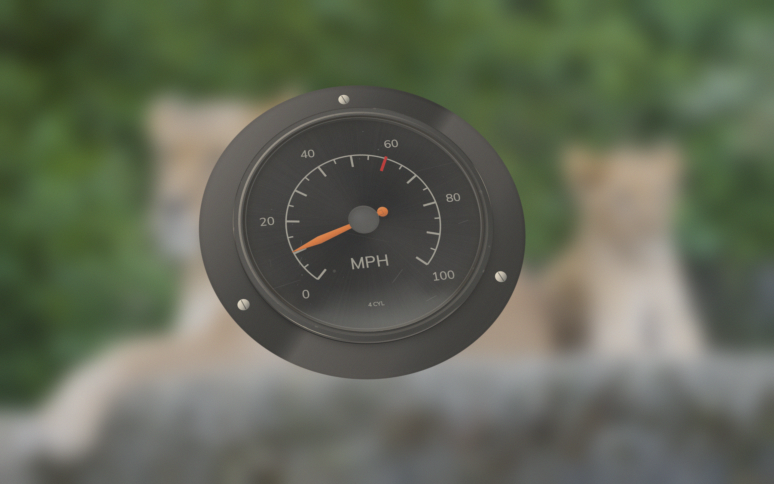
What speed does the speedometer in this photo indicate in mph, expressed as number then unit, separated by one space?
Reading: 10 mph
